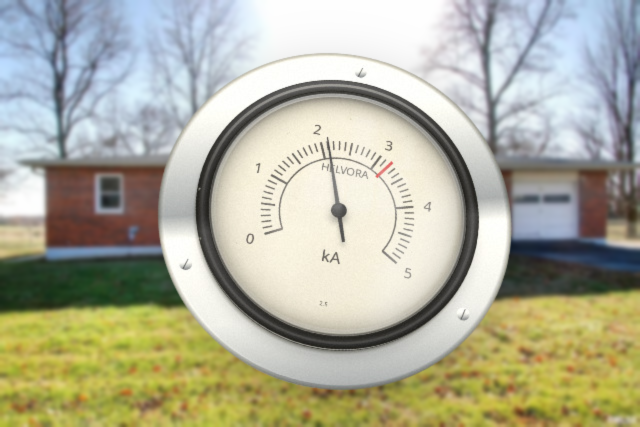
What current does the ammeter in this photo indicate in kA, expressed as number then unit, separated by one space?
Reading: 2.1 kA
